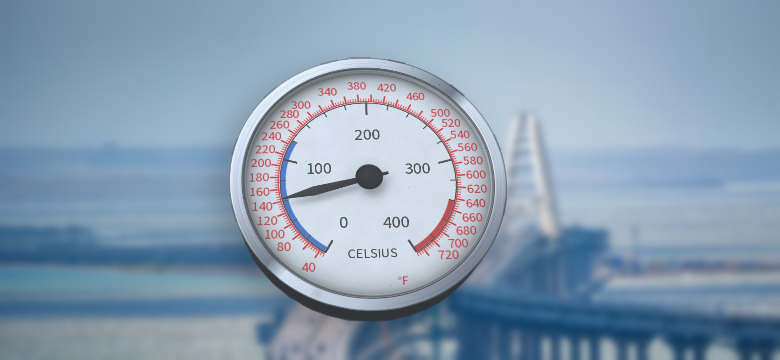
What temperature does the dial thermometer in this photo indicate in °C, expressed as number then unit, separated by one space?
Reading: 60 °C
